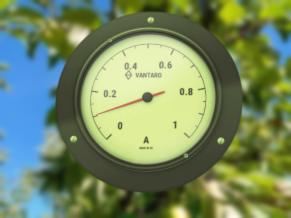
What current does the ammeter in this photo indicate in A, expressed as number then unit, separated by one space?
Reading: 0.1 A
